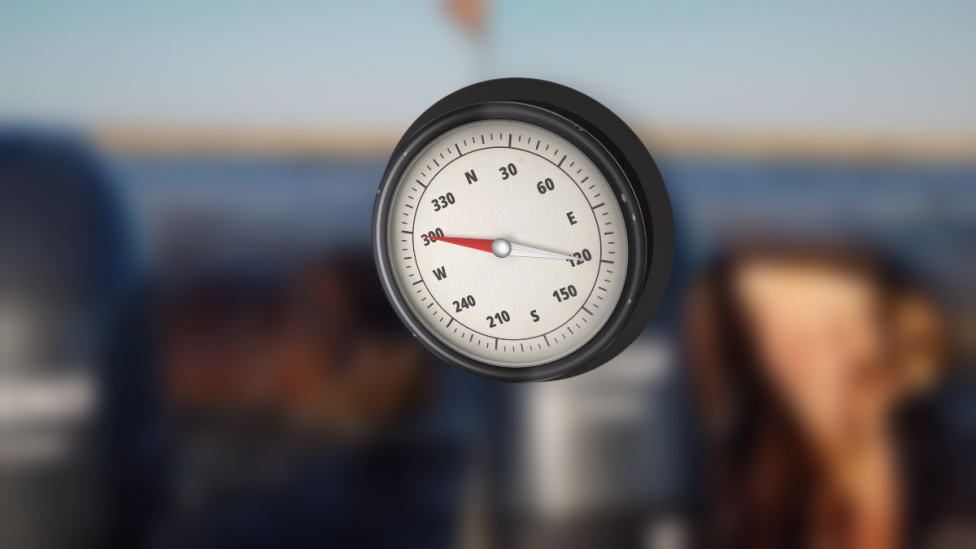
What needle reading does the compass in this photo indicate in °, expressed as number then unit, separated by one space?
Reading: 300 °
